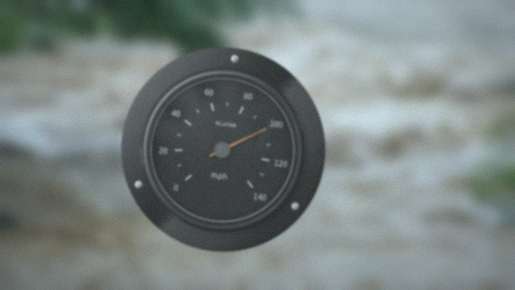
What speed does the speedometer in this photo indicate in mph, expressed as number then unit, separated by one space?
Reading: 100 mph
